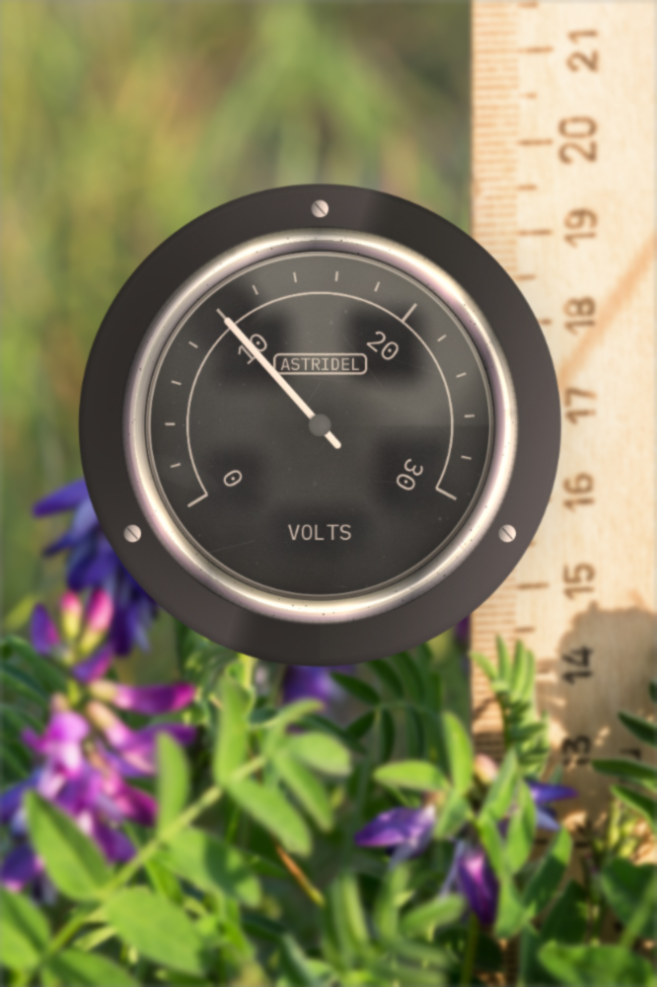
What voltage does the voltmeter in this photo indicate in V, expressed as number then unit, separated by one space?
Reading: 10 V
